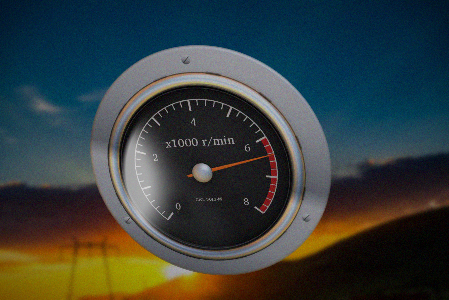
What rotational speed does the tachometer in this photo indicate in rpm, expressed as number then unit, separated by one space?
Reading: 6400 rpm
